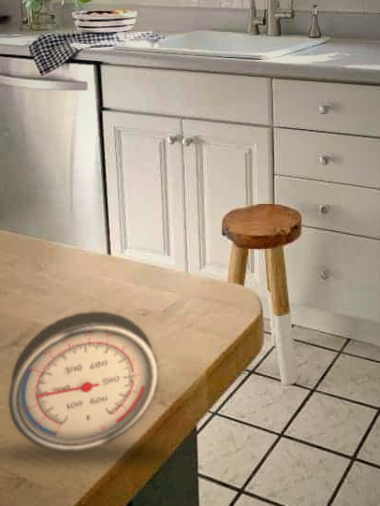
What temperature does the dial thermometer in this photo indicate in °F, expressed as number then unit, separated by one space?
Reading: 200 °F
